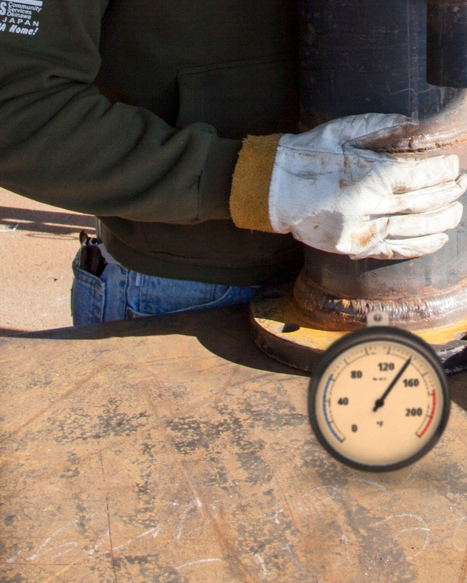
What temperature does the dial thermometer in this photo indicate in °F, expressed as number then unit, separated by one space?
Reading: 140 °F
